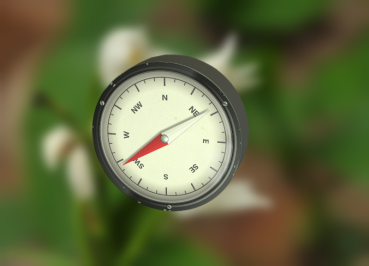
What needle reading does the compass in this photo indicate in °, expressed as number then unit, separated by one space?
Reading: 235 °
